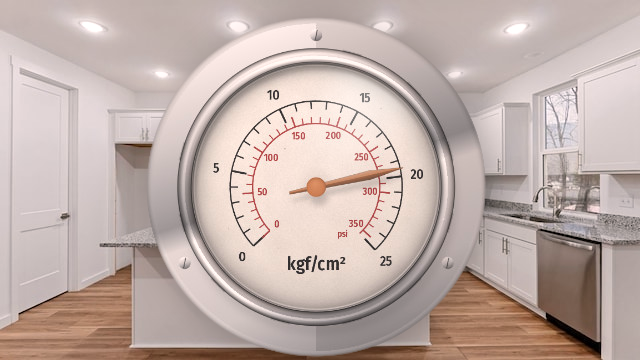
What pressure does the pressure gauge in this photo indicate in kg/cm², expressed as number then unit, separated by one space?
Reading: 19.5 kg/cm²
